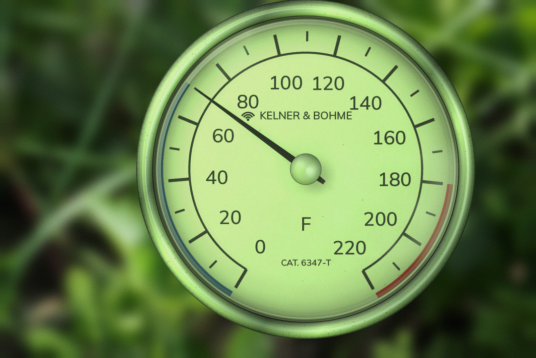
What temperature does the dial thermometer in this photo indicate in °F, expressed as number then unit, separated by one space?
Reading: 70 °F
